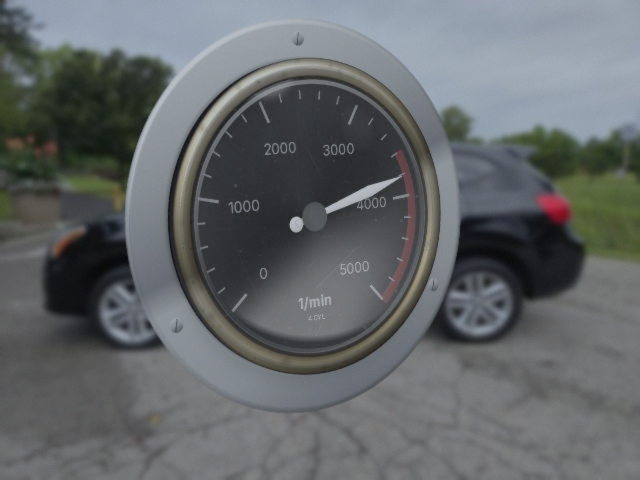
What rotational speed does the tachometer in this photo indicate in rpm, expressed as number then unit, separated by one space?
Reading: 3800 rpm
